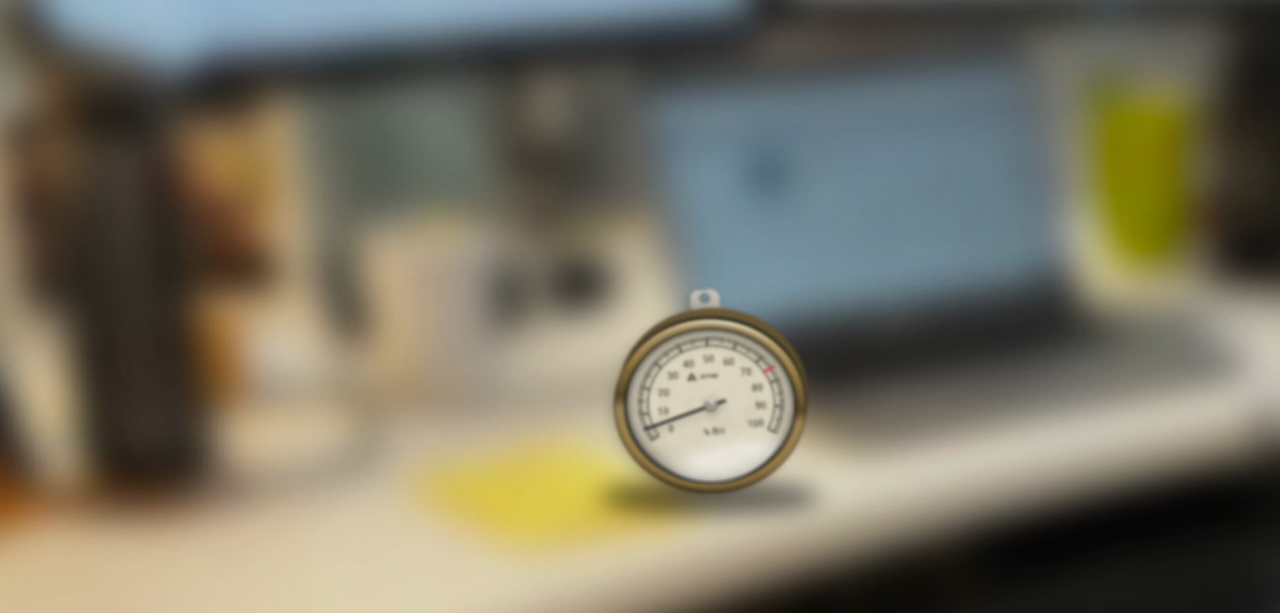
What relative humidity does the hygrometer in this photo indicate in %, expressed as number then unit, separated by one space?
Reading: 5 %
